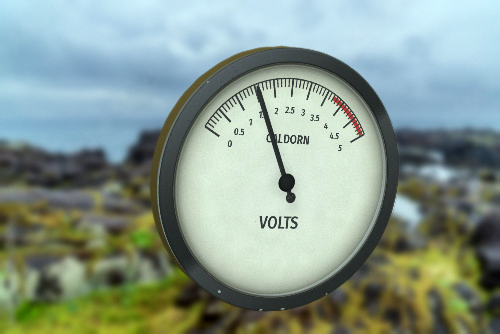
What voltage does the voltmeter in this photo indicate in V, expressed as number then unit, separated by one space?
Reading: 1.5 V
